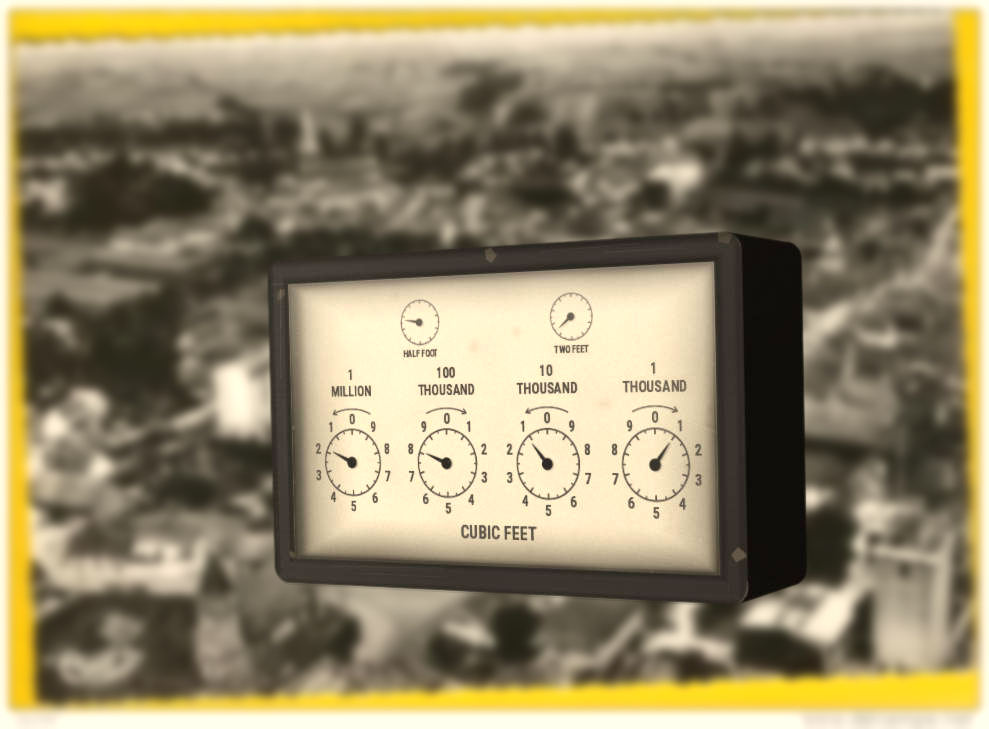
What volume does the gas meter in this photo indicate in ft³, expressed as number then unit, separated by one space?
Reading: 181100 ft³
